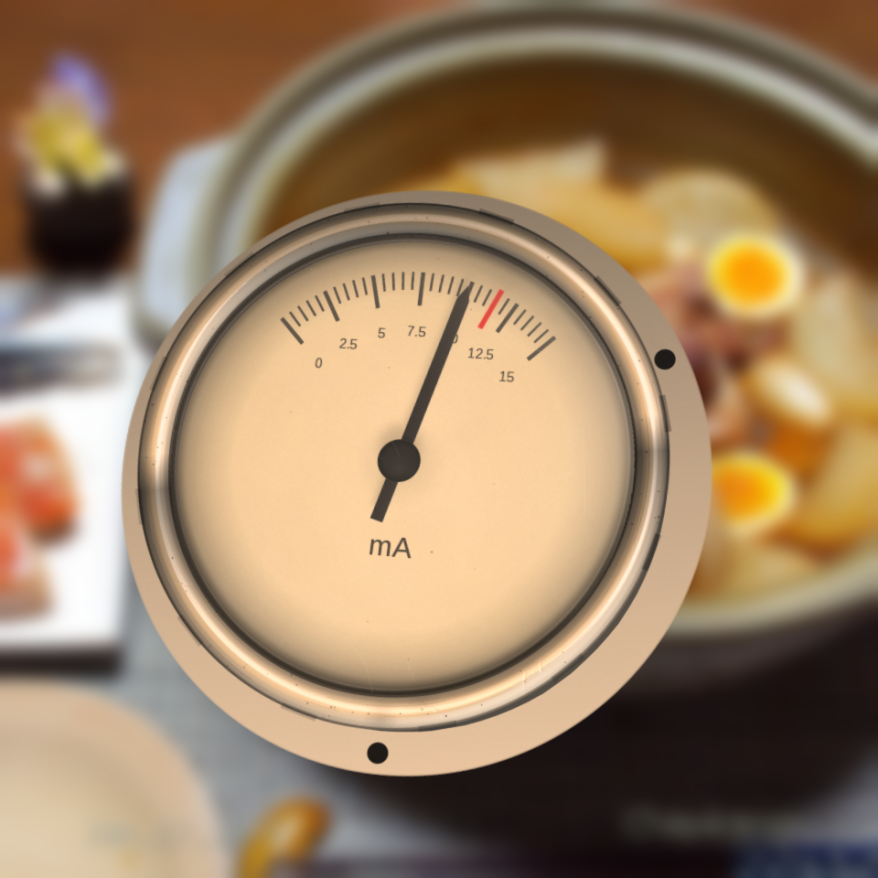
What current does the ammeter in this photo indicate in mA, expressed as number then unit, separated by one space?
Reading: 10 mA
